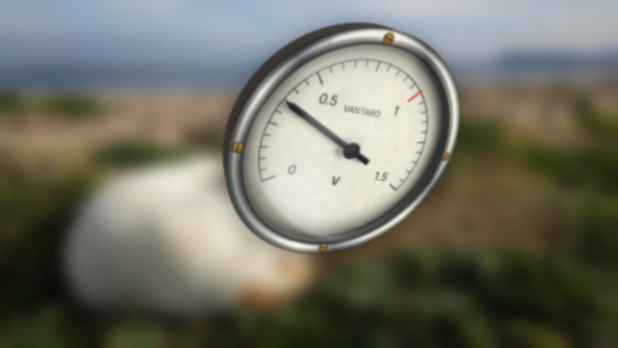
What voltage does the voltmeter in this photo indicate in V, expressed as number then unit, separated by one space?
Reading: 0.35 V
